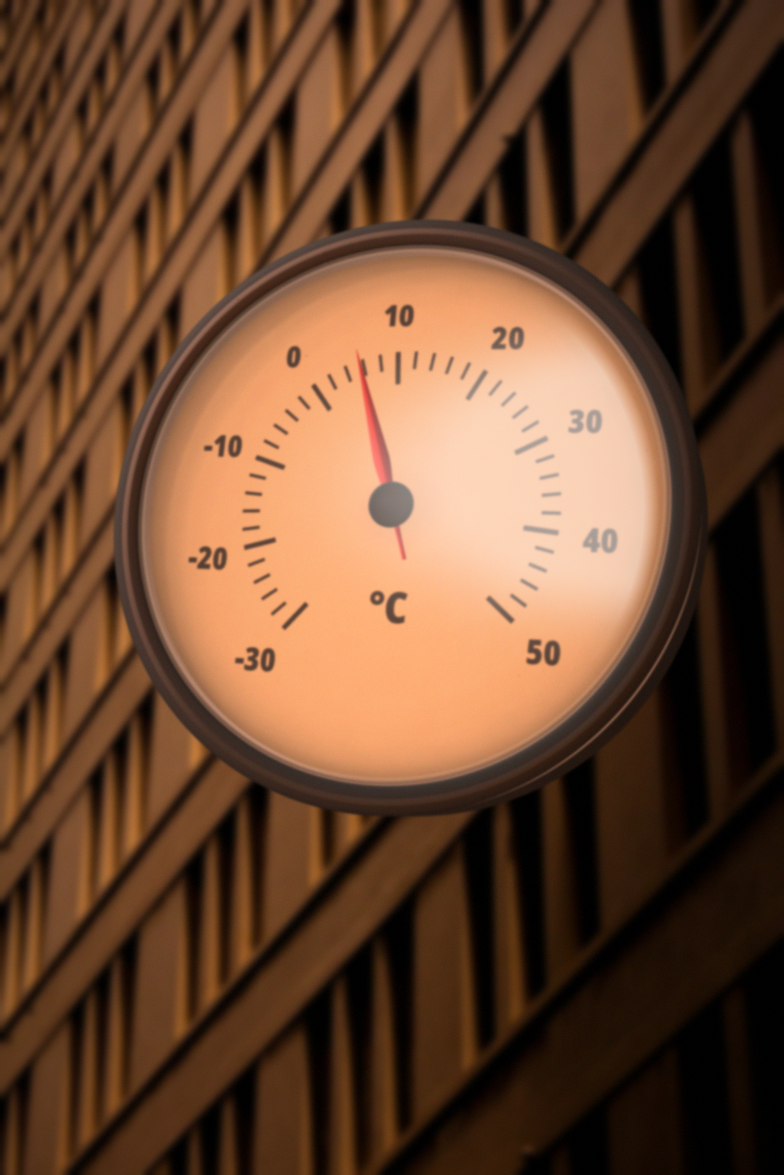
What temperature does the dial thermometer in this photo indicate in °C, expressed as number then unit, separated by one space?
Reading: 6 °C
